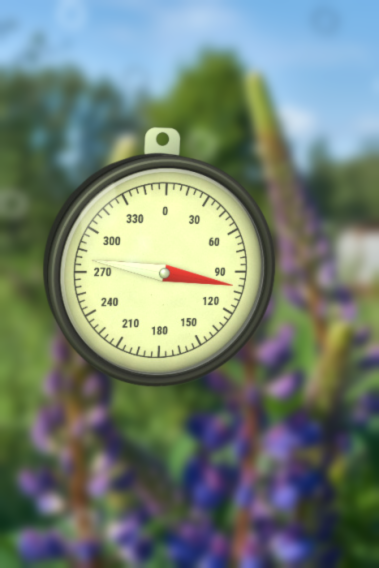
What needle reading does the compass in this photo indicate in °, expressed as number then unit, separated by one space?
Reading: 100 °
